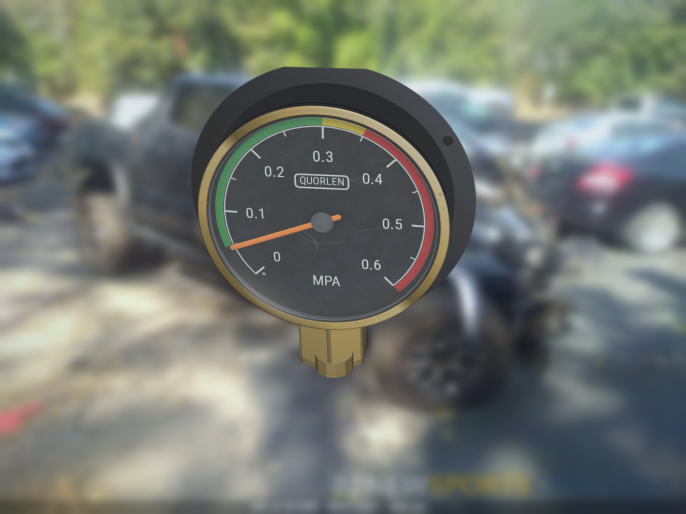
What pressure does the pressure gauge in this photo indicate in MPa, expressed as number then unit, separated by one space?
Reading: 0.05 MPa
